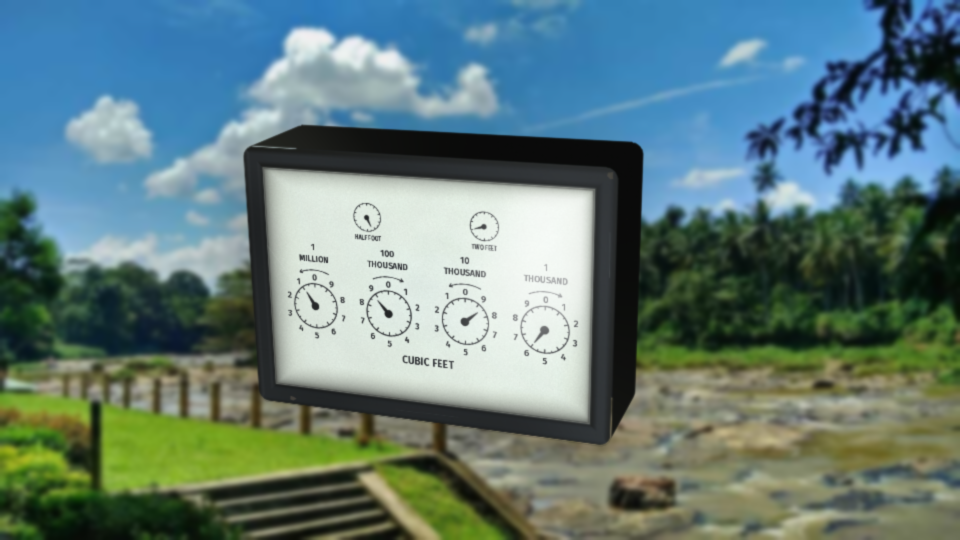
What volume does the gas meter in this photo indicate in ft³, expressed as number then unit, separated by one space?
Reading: 88600 ft³
